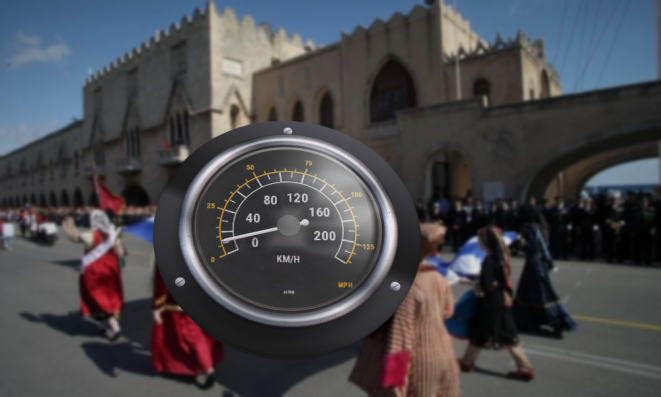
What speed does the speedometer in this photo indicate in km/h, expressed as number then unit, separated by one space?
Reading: 10 km/h
